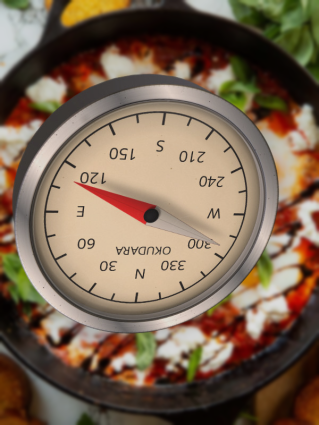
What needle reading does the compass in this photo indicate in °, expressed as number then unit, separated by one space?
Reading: 112.5 °
